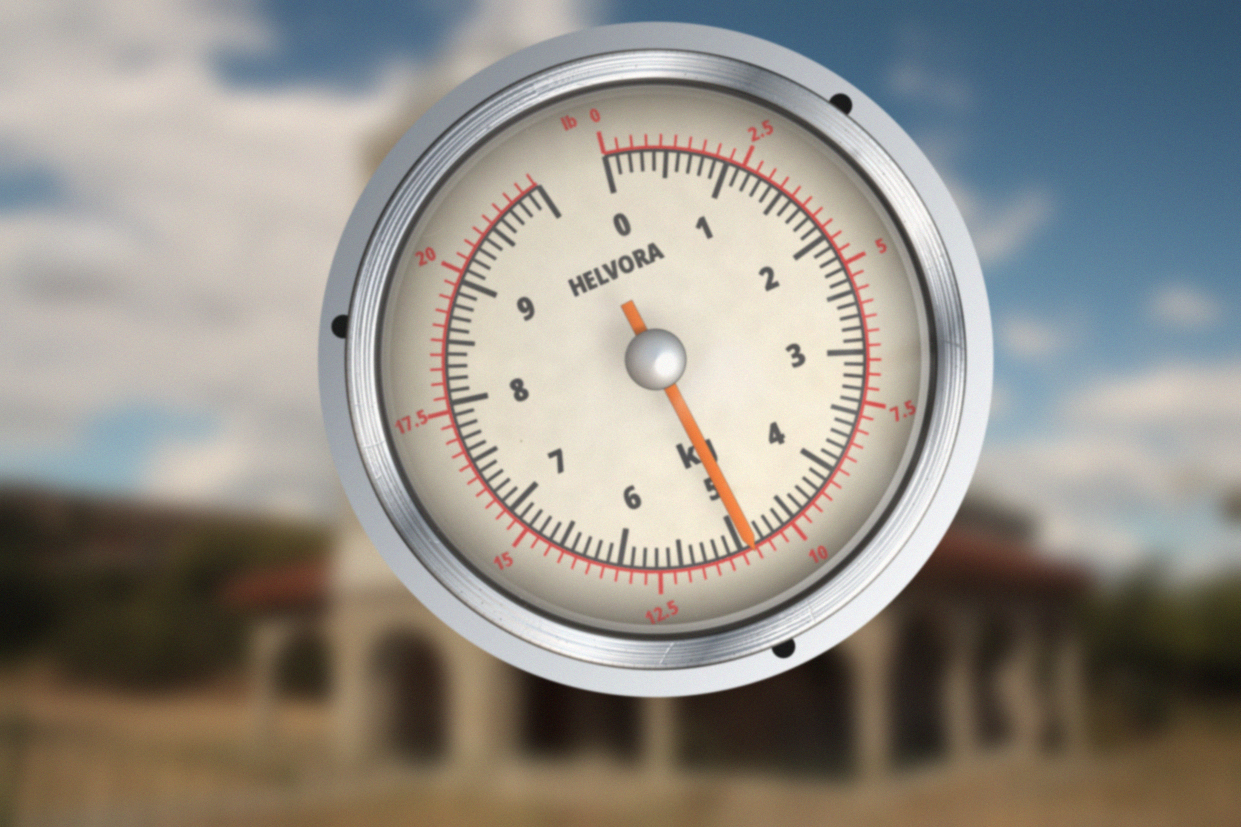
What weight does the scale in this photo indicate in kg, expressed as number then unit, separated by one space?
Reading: 4.9 kg
